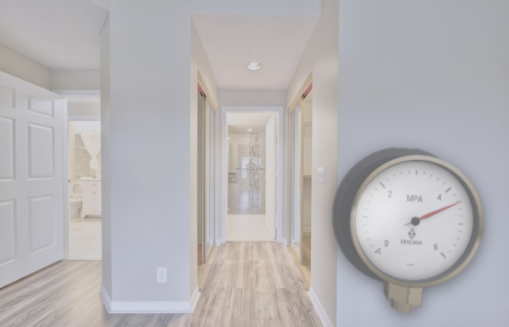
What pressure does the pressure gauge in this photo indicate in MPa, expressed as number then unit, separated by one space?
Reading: 4.4 MPa
